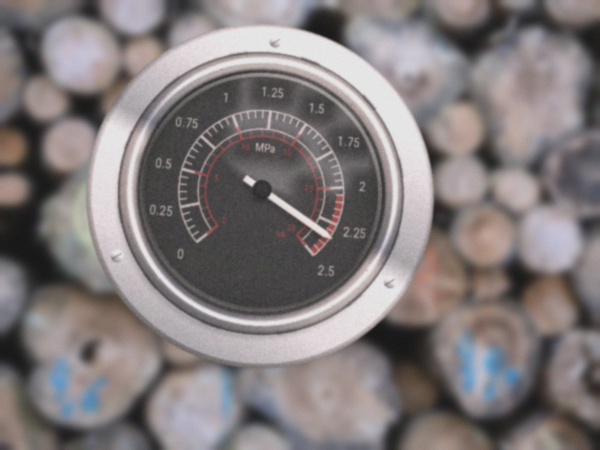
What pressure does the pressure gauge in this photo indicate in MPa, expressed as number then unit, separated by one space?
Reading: 2.35 MPa
